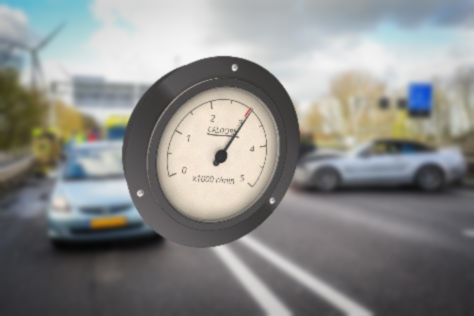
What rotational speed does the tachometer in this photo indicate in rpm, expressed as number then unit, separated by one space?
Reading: 3000 rpm
